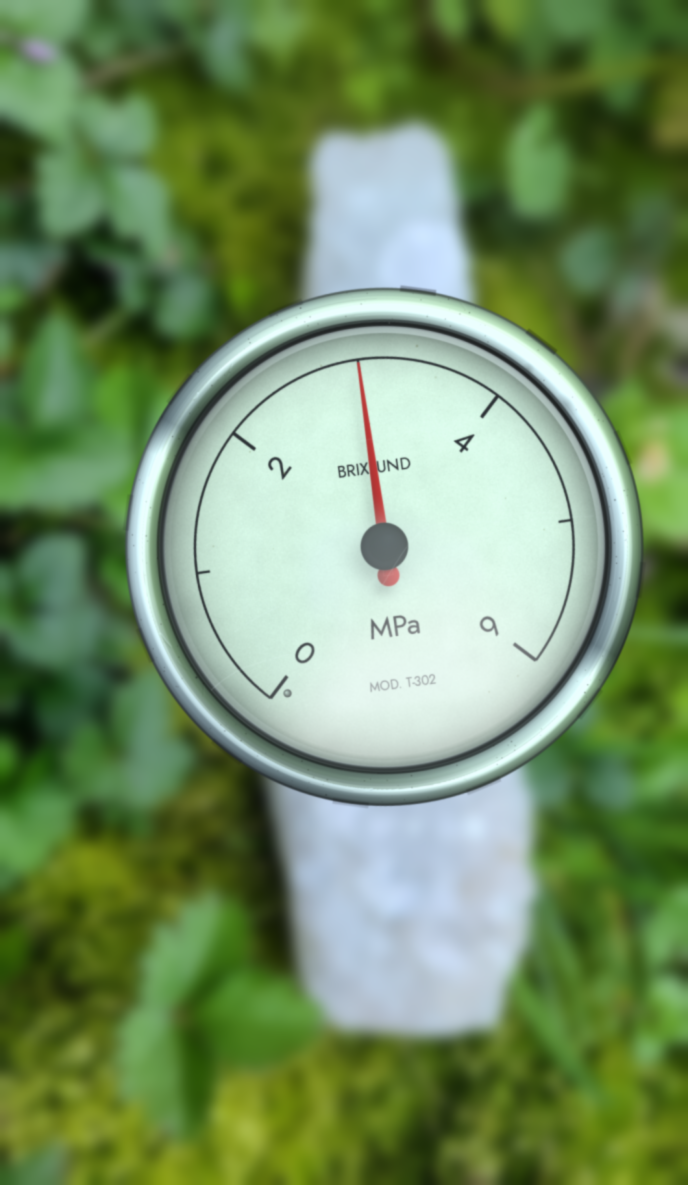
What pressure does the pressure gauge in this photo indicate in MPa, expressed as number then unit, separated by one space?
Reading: 3 MPa
